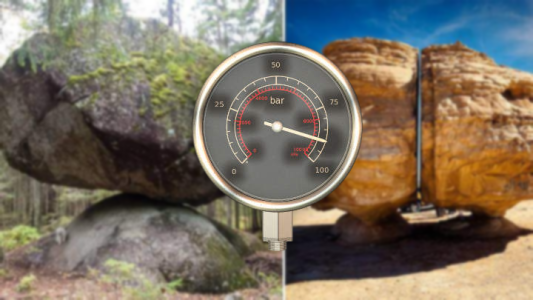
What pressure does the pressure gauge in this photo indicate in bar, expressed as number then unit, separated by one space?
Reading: 90 bar
